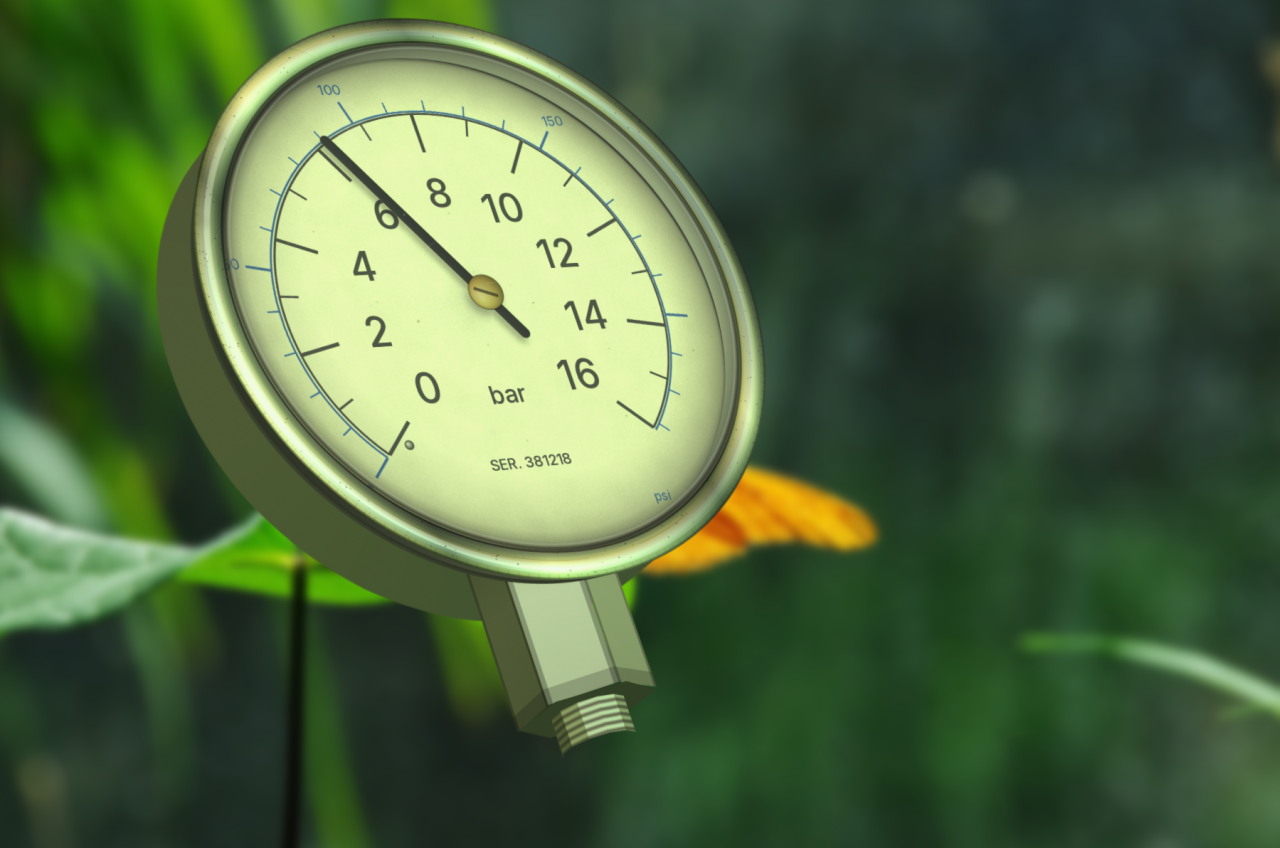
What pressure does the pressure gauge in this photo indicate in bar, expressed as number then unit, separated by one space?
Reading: 6 bar
